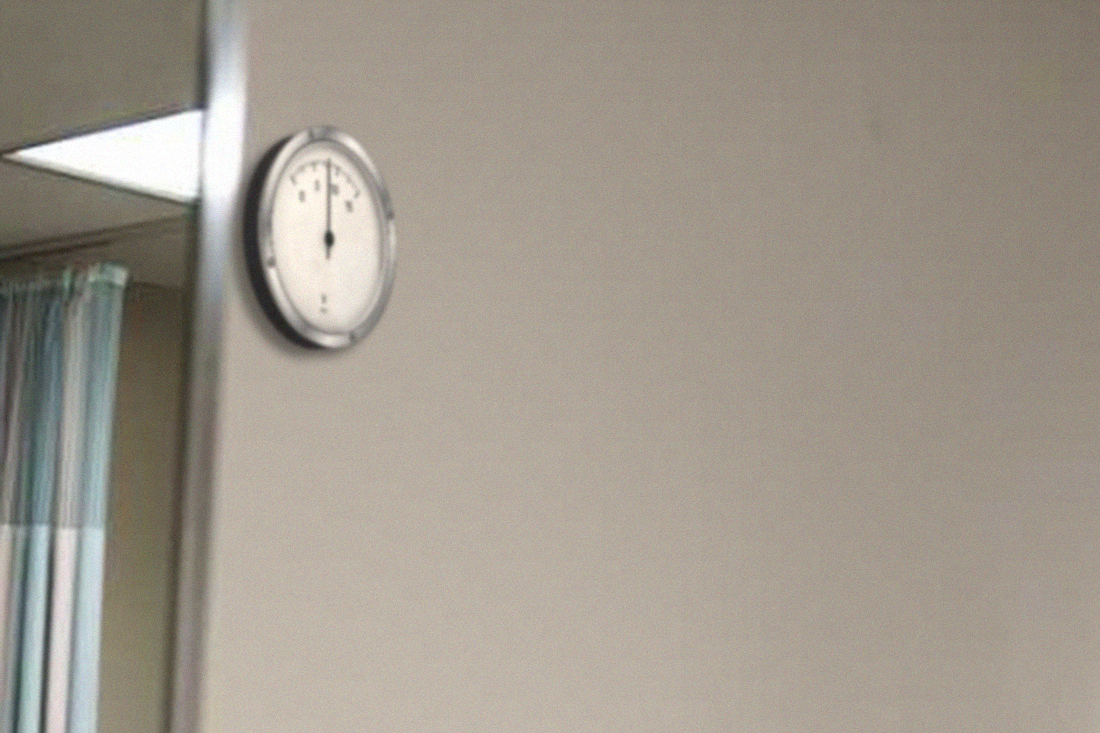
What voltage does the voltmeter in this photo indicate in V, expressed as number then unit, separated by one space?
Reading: 7.5 V
